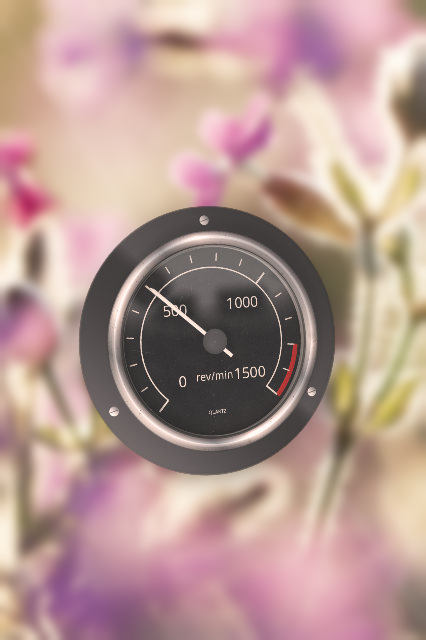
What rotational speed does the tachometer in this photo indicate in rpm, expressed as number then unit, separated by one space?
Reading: 500 rpm
